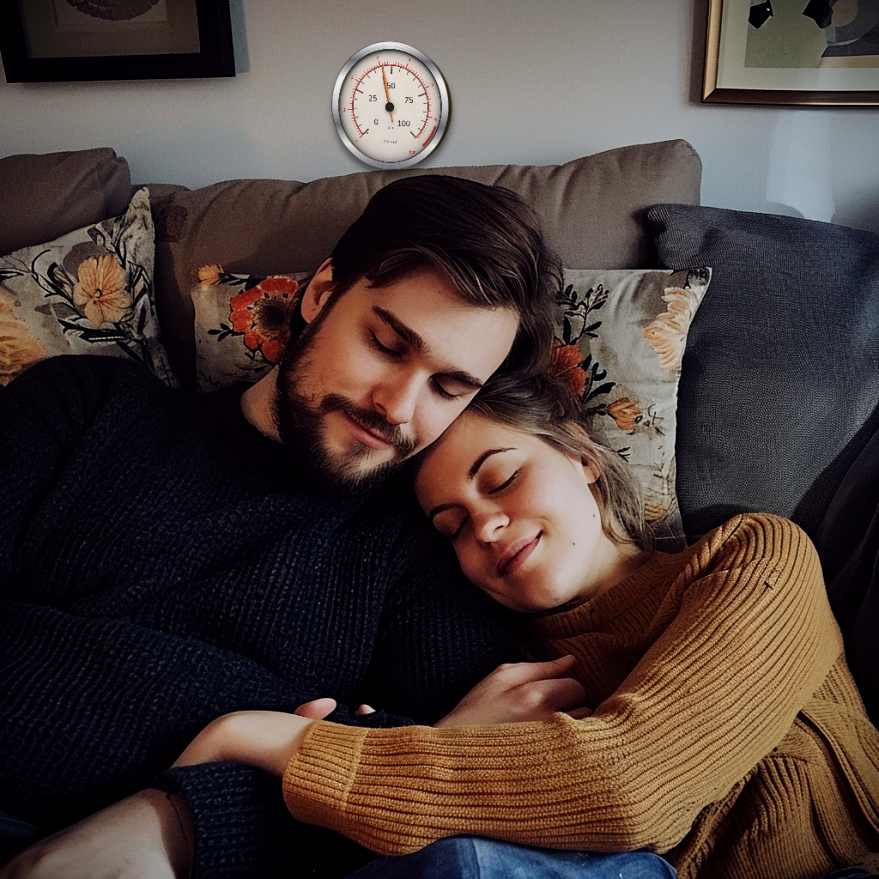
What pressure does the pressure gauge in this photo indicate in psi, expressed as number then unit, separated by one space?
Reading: 45 psi
